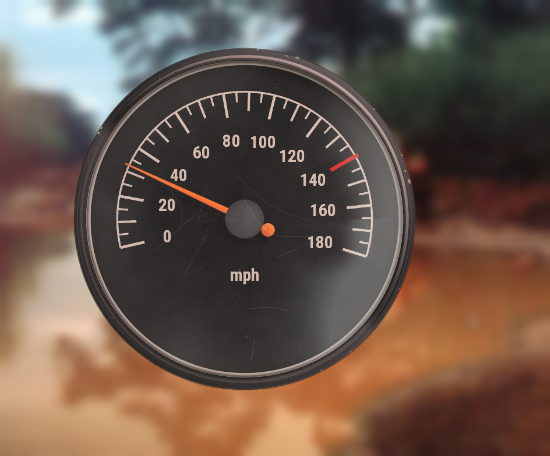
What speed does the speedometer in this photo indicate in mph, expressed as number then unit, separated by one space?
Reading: 32.5 mph
